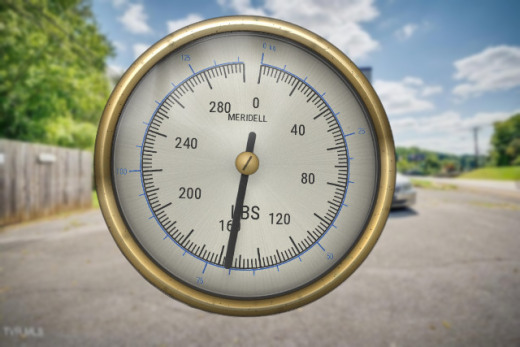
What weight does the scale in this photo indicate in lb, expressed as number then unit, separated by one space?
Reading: 156 lb
